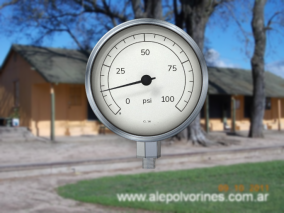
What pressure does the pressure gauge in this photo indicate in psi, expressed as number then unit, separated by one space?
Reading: 12.5 psi
